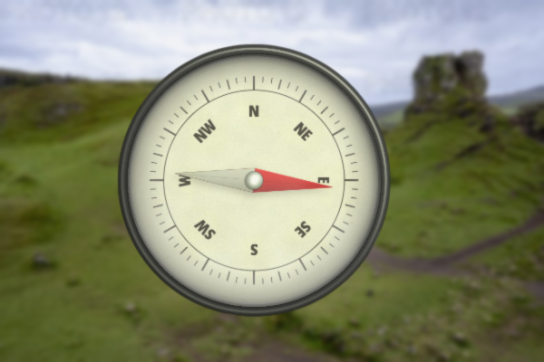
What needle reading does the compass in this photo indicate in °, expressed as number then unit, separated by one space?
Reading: 95 °
